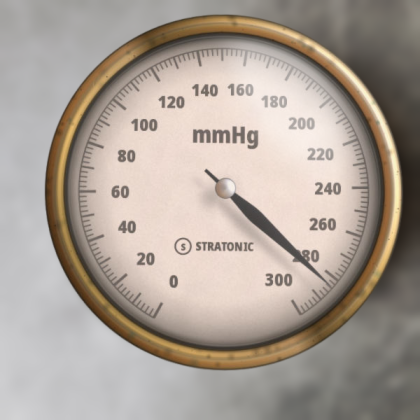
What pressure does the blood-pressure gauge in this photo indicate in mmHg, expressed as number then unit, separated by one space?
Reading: 284 mmHg
